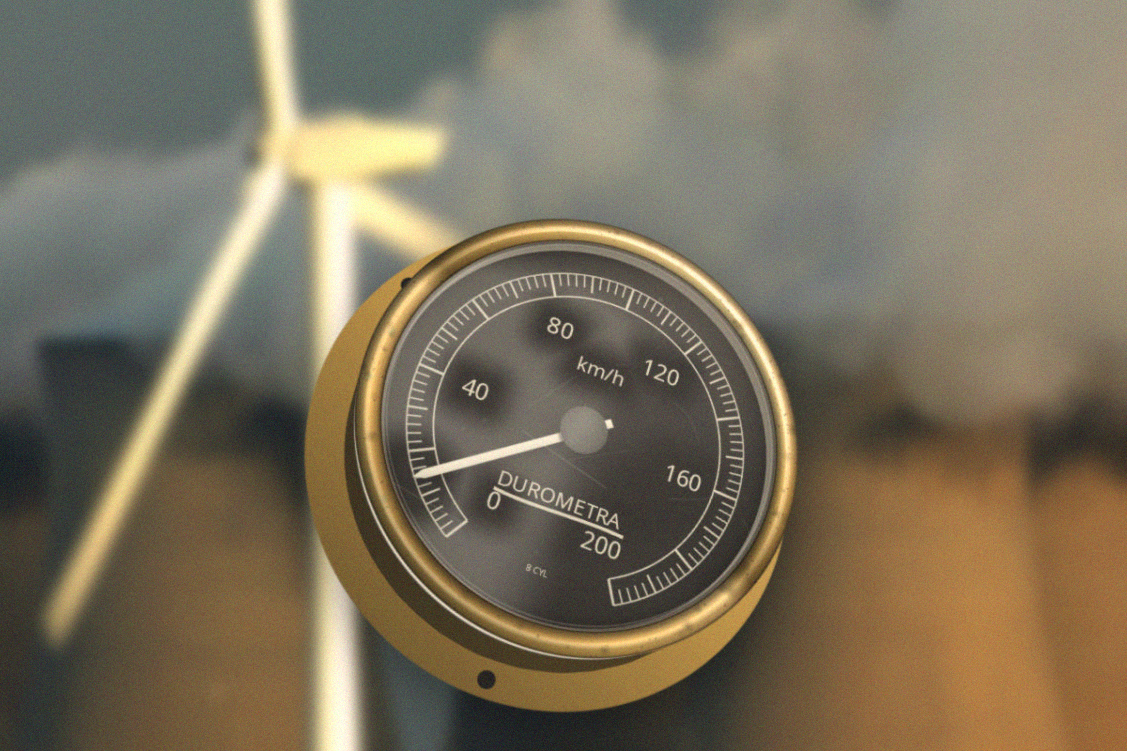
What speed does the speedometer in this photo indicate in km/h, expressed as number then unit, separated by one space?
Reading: 14 km/h
